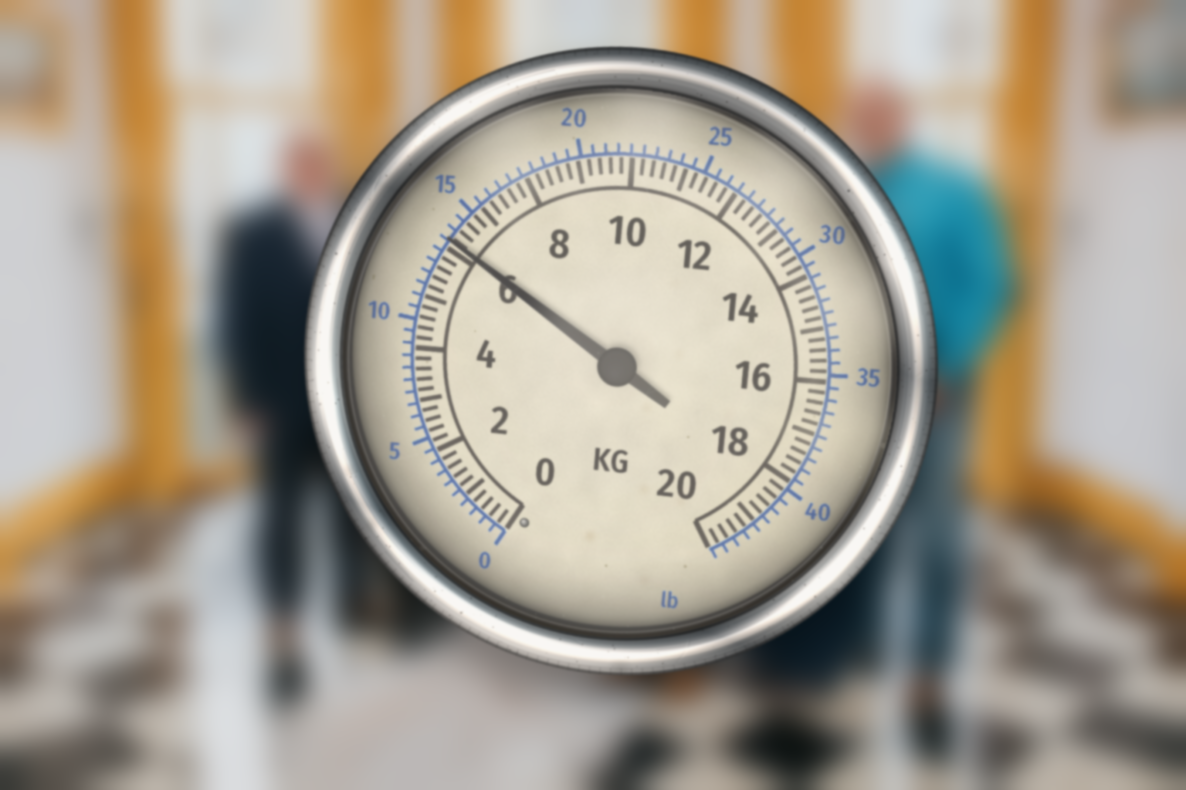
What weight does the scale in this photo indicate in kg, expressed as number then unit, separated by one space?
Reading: 6.2 kg
